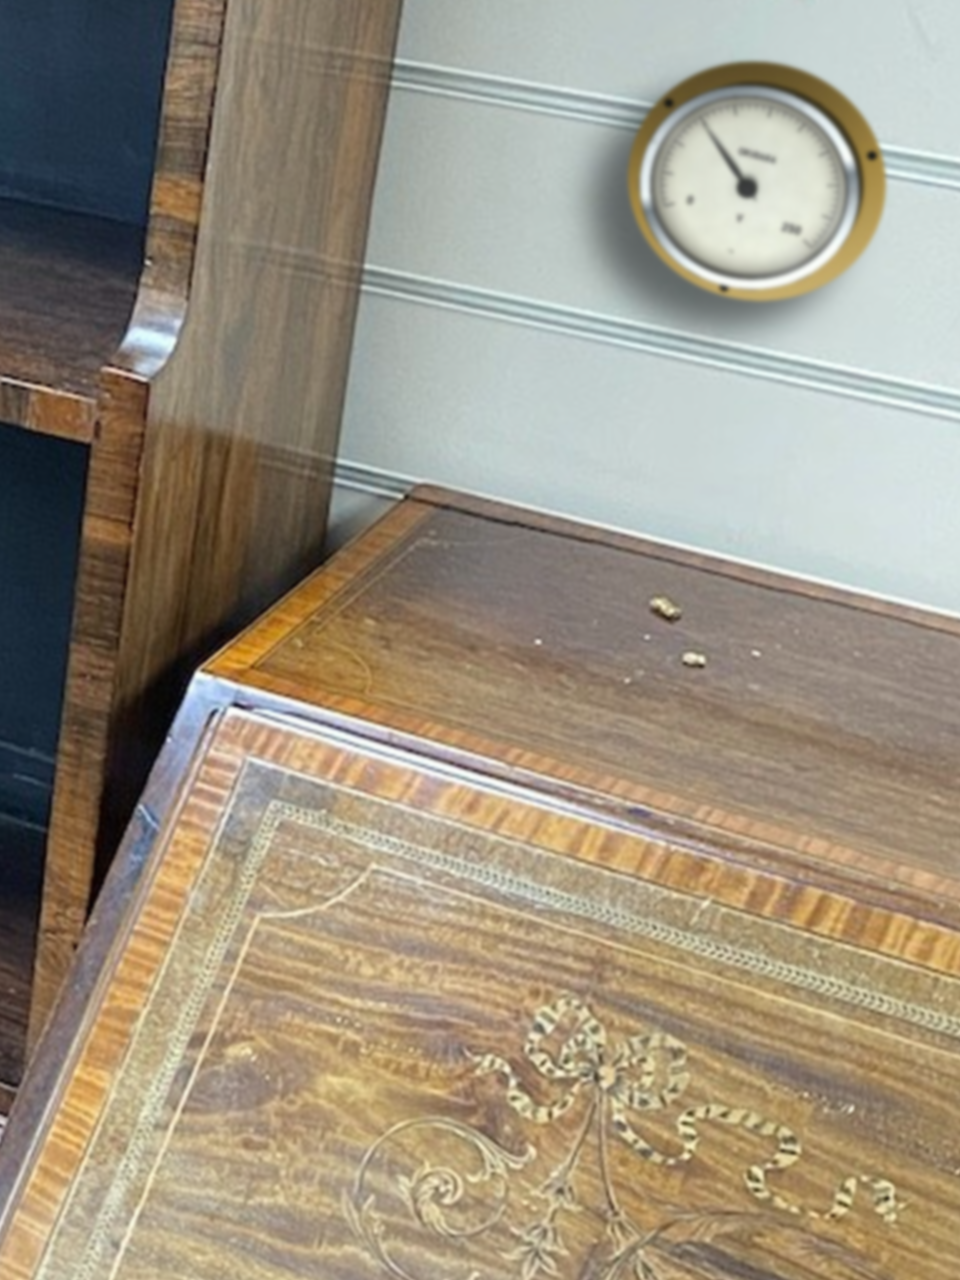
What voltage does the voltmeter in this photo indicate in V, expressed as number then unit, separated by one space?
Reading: 75 V
